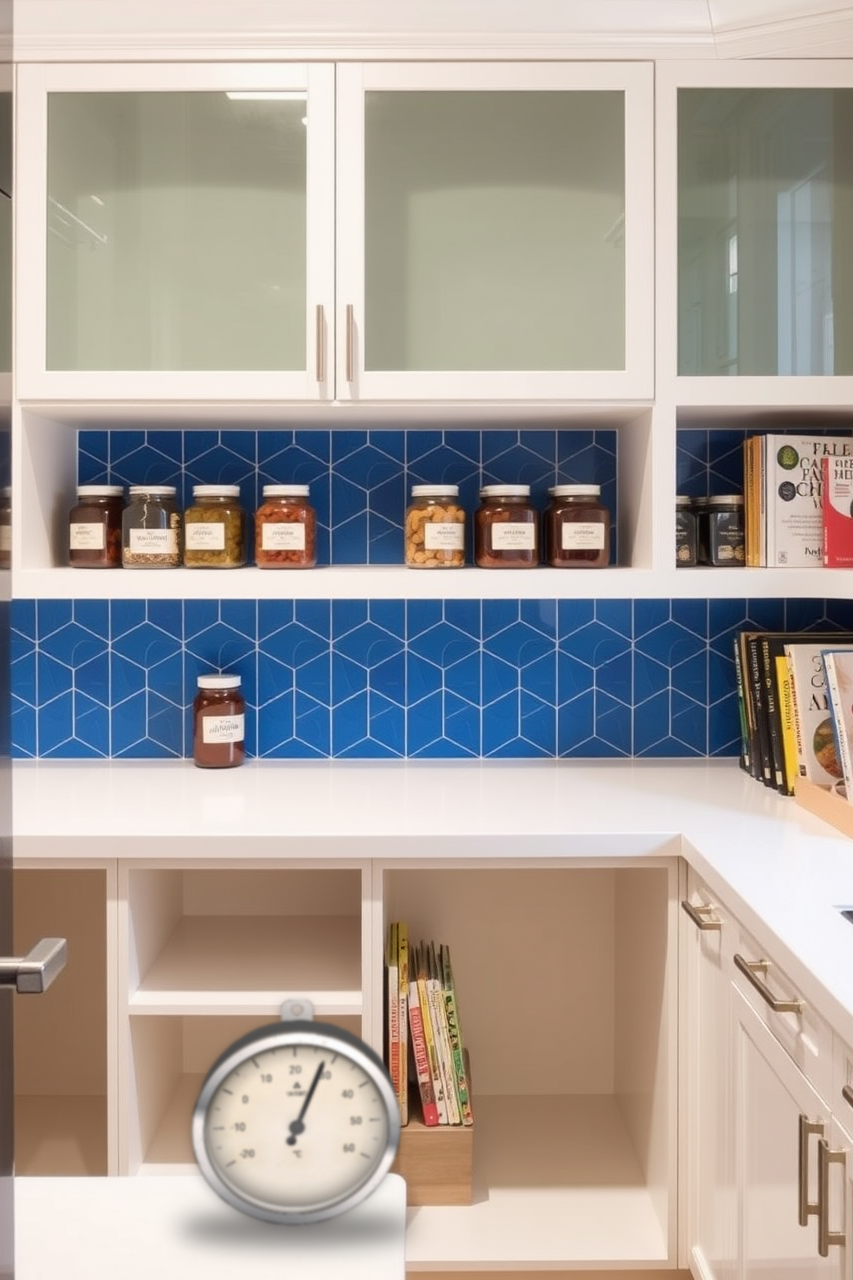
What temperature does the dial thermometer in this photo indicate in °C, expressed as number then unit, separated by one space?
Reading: 27.5 °C
